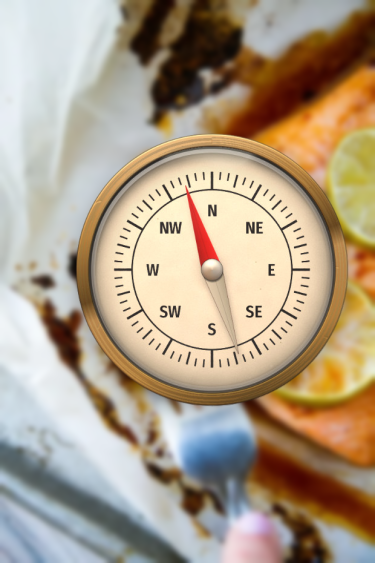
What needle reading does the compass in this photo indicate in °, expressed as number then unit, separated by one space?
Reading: 342.5 °
